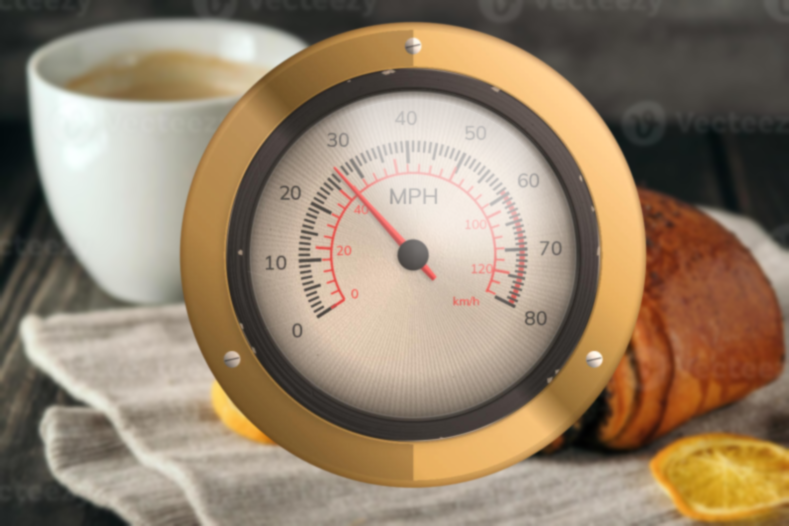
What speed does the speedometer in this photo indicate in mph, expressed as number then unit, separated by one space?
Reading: 27 mph
